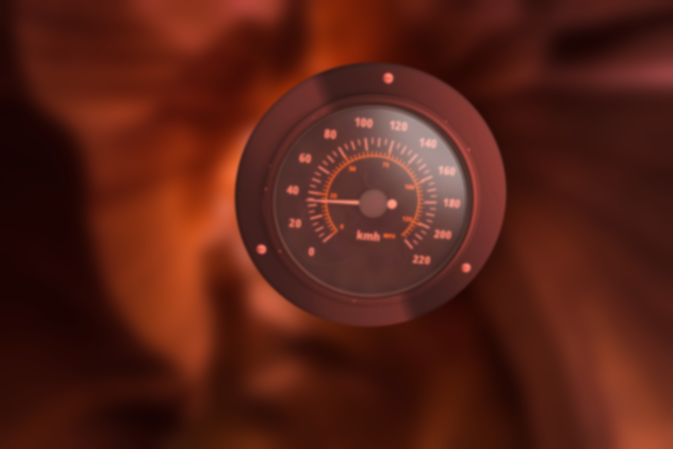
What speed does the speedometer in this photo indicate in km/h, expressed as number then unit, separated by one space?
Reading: 35 km/h
